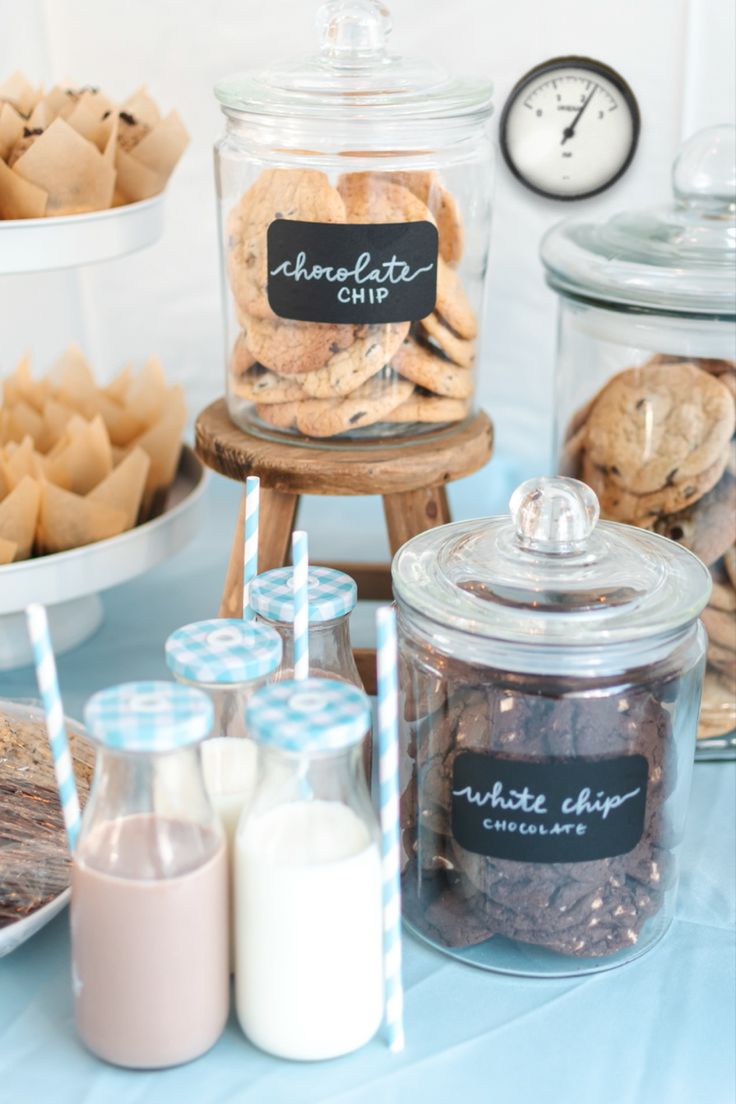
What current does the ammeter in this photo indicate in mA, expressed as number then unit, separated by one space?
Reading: 2.2 mA
